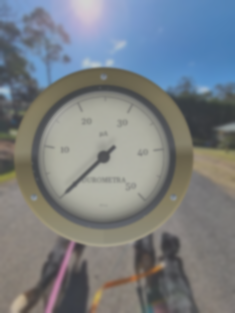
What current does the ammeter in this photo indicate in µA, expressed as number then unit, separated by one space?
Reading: 0 µA
